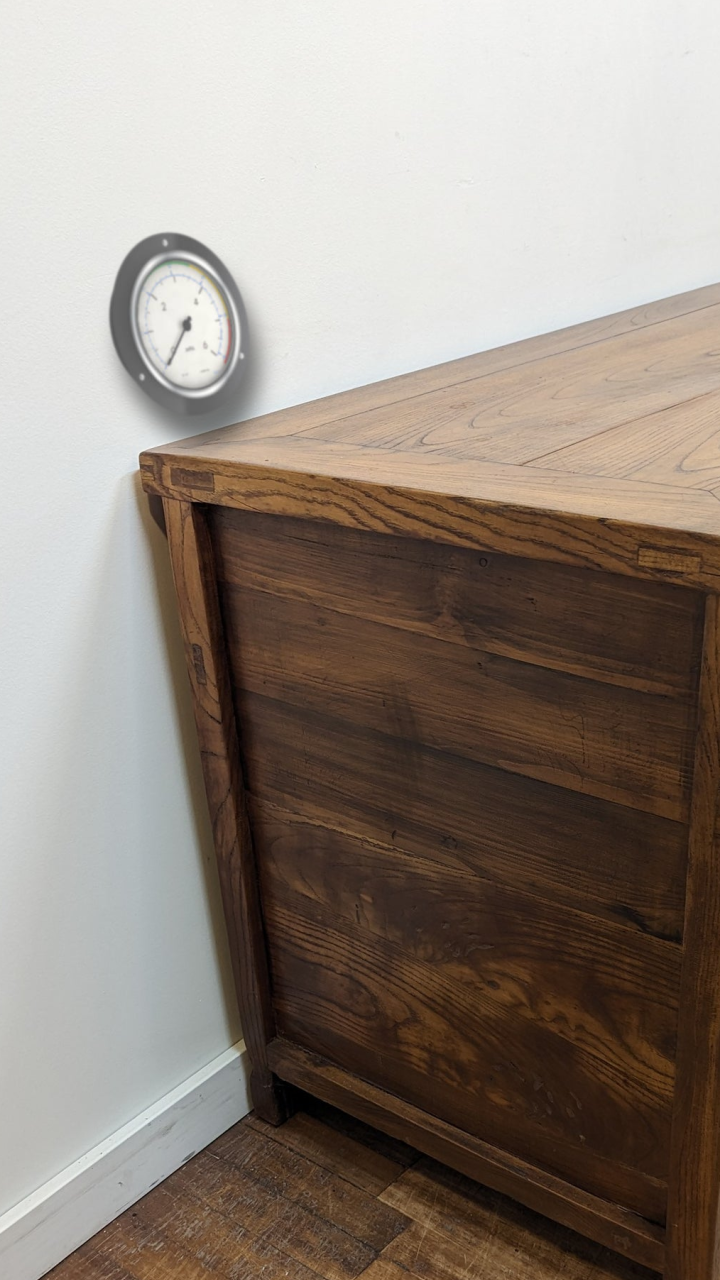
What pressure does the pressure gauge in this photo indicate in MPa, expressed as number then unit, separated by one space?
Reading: 0 MPa
